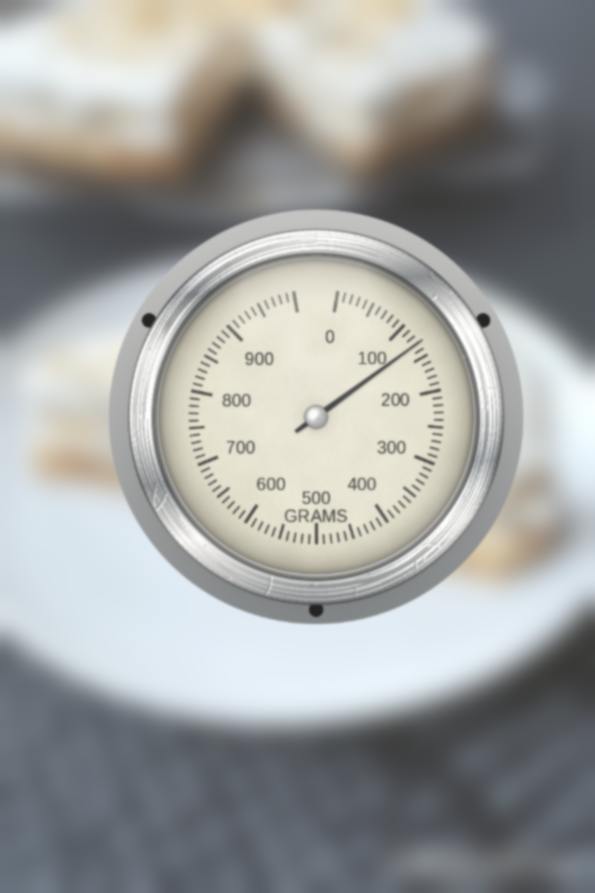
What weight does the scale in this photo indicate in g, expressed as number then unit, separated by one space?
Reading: 130 g
